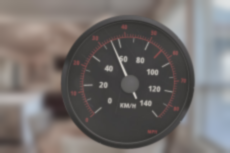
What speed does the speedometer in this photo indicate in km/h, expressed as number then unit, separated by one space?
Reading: 55 km/h
